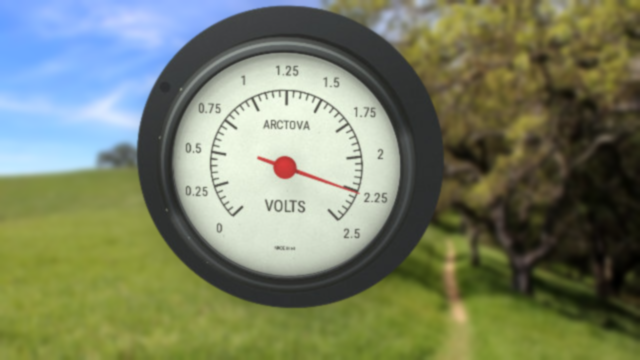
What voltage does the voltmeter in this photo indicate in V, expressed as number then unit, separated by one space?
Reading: 2.25 V
